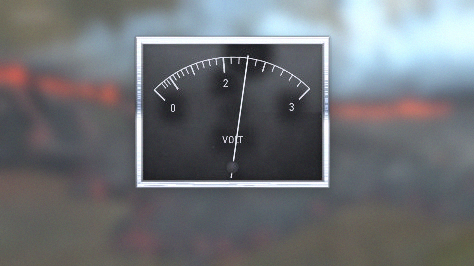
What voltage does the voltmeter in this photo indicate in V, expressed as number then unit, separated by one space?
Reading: 2.3 V
